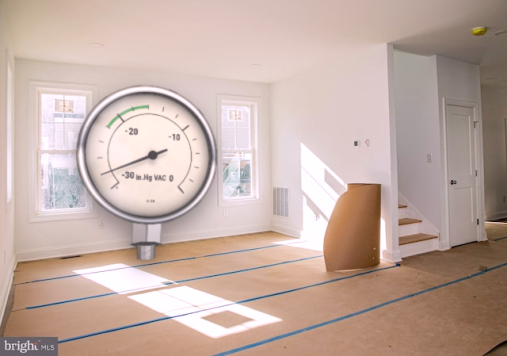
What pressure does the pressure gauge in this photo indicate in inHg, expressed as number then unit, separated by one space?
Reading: -28 inHg
